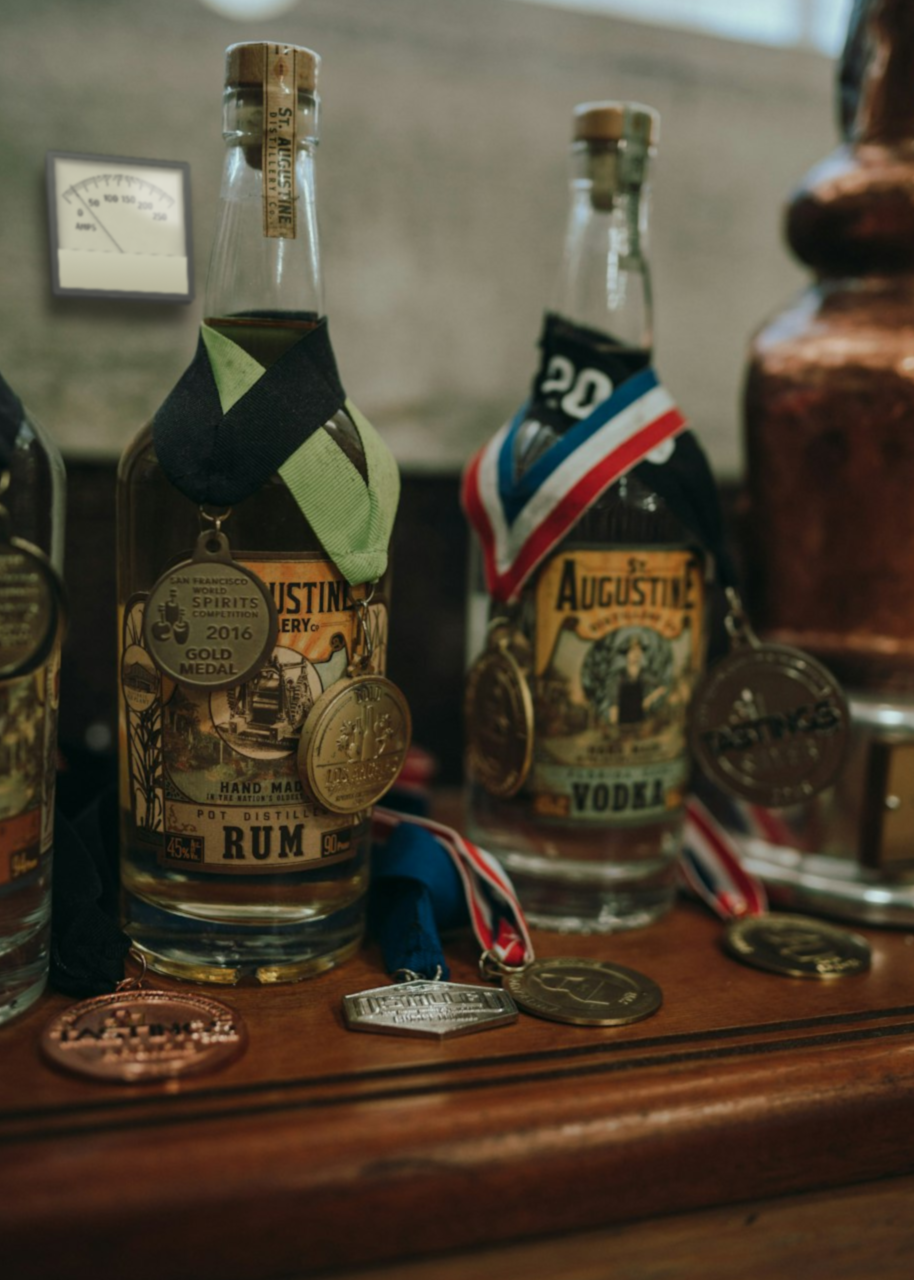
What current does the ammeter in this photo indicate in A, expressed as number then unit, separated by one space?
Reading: 25 A
